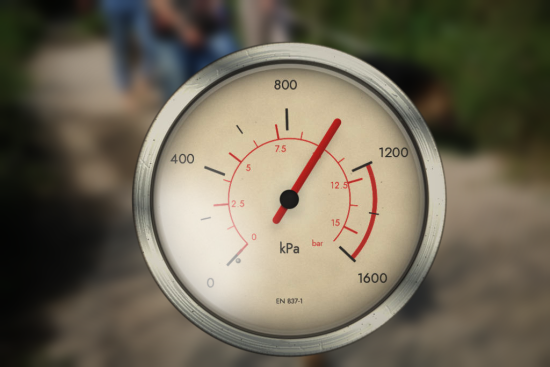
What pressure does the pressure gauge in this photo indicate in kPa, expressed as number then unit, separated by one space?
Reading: 1000 kPa
